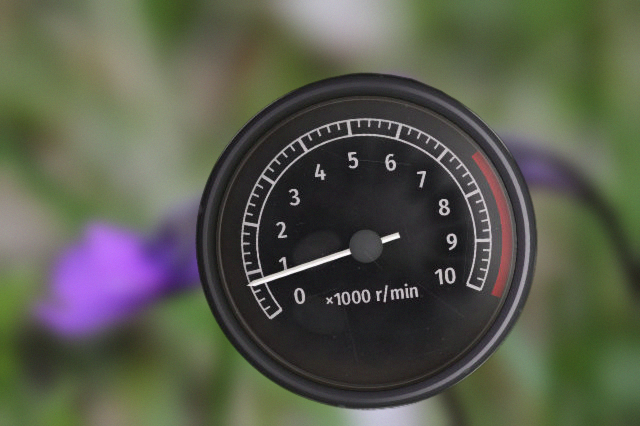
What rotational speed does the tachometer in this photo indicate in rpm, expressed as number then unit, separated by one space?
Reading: 800 rpm
